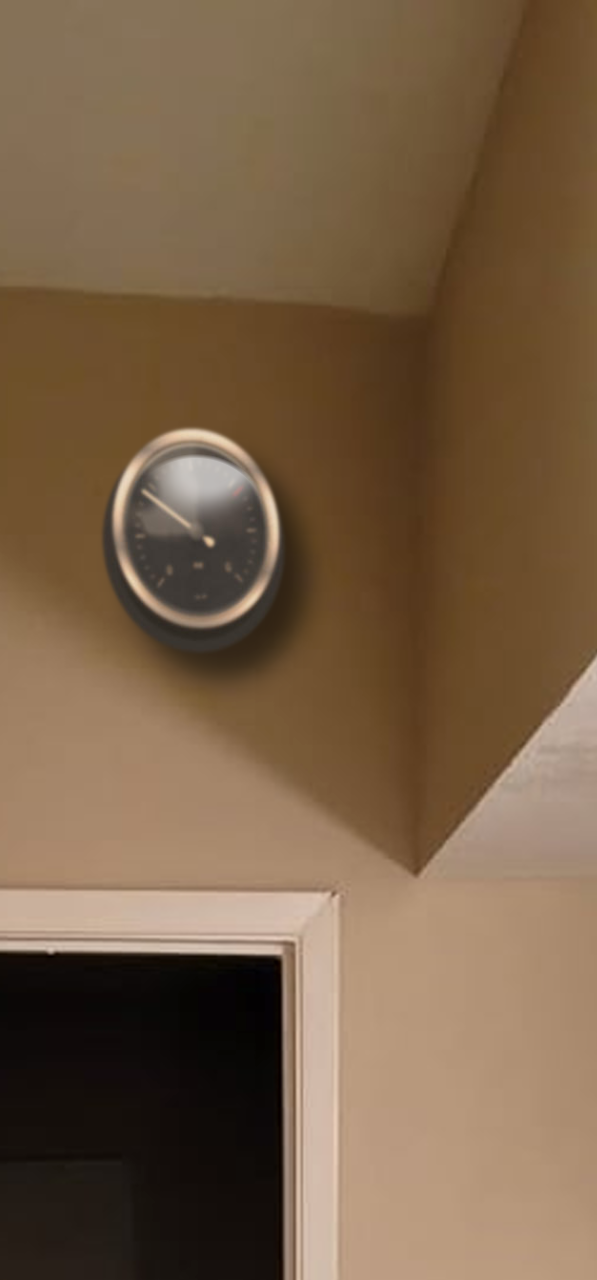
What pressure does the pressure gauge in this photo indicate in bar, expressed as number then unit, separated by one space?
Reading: 1.8 bar
